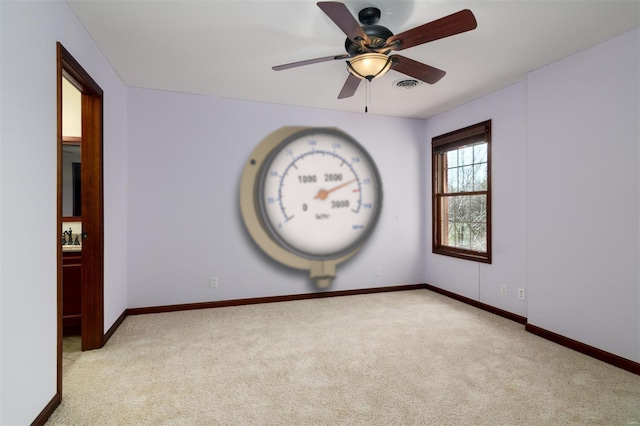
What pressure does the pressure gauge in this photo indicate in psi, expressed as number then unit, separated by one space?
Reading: 2400 psi
